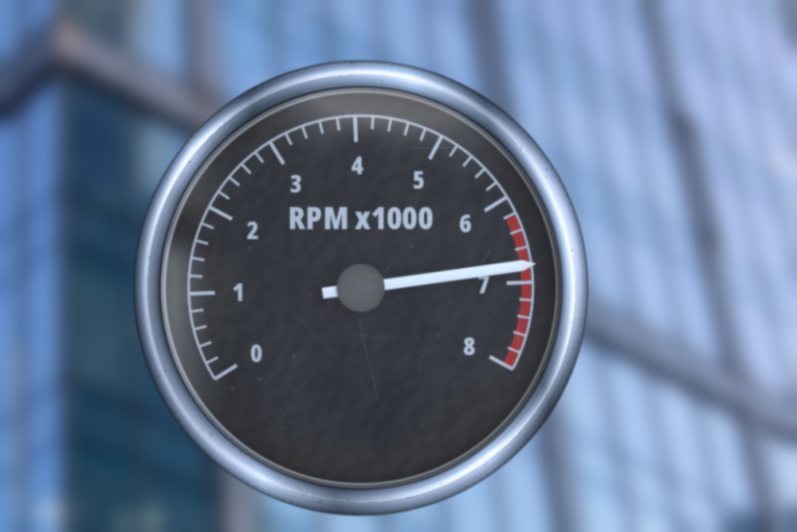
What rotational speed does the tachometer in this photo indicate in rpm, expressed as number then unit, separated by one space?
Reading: 6800 rpm
